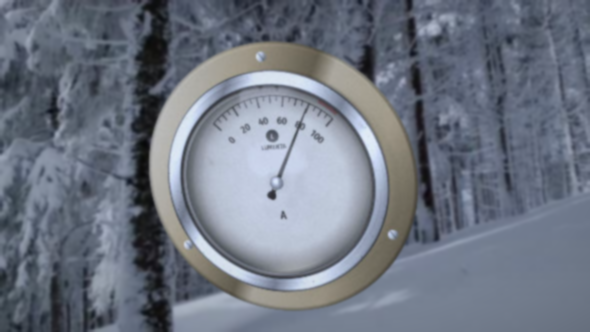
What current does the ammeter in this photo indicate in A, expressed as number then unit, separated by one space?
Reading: 80 A
